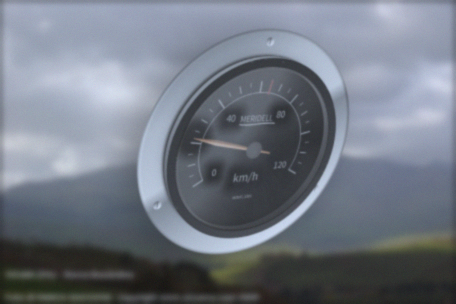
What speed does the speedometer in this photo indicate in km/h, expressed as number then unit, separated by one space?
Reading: 22.5 km/h
